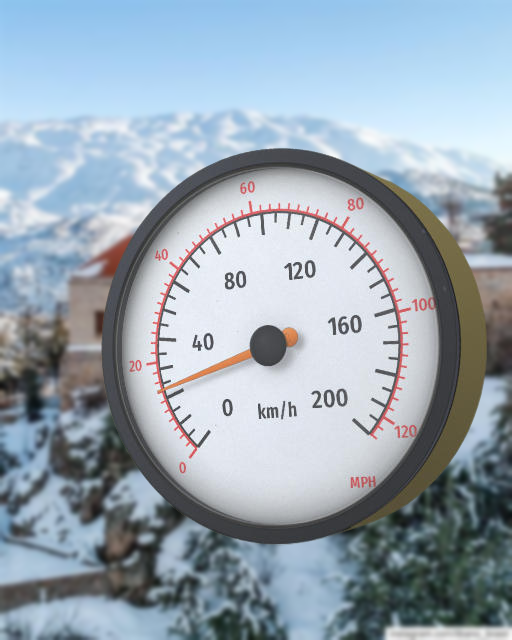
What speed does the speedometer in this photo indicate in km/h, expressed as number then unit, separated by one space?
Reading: 22.5 km/h
